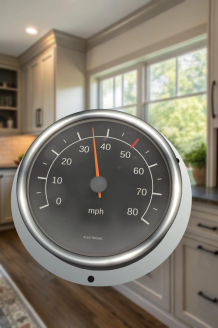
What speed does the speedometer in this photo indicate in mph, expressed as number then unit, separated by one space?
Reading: 35 mph
